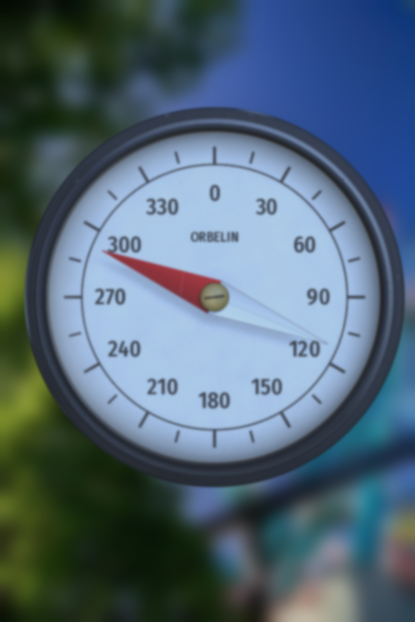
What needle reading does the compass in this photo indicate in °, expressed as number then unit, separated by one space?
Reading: 292.5 °
